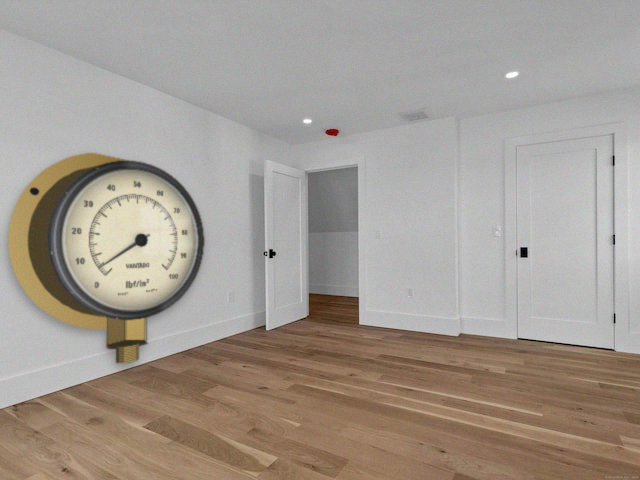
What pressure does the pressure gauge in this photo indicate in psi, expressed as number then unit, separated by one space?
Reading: 5 psi
